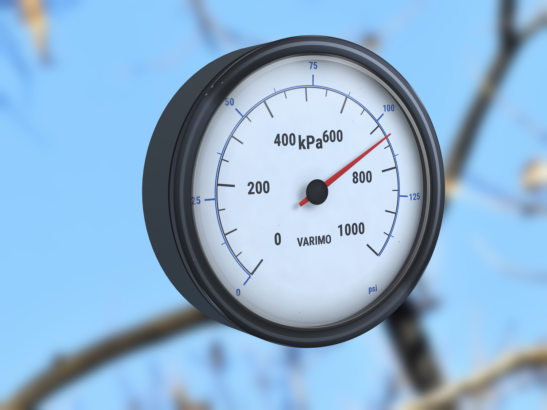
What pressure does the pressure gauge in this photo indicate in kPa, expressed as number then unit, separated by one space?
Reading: 725 kPa
